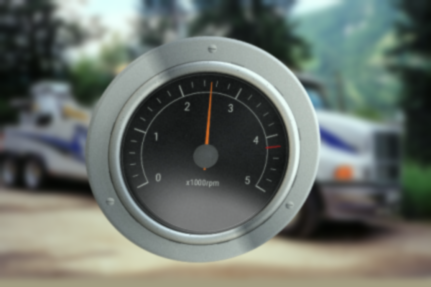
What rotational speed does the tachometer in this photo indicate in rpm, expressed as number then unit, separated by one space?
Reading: 2500 rpm
